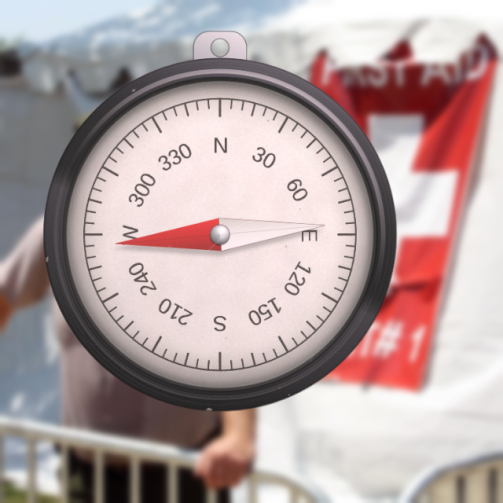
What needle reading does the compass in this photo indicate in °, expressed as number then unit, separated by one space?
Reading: 265 °
